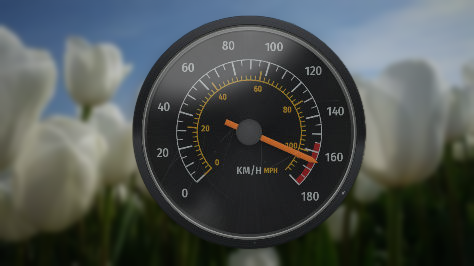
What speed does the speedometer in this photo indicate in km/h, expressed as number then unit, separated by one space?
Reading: 165 km/h
